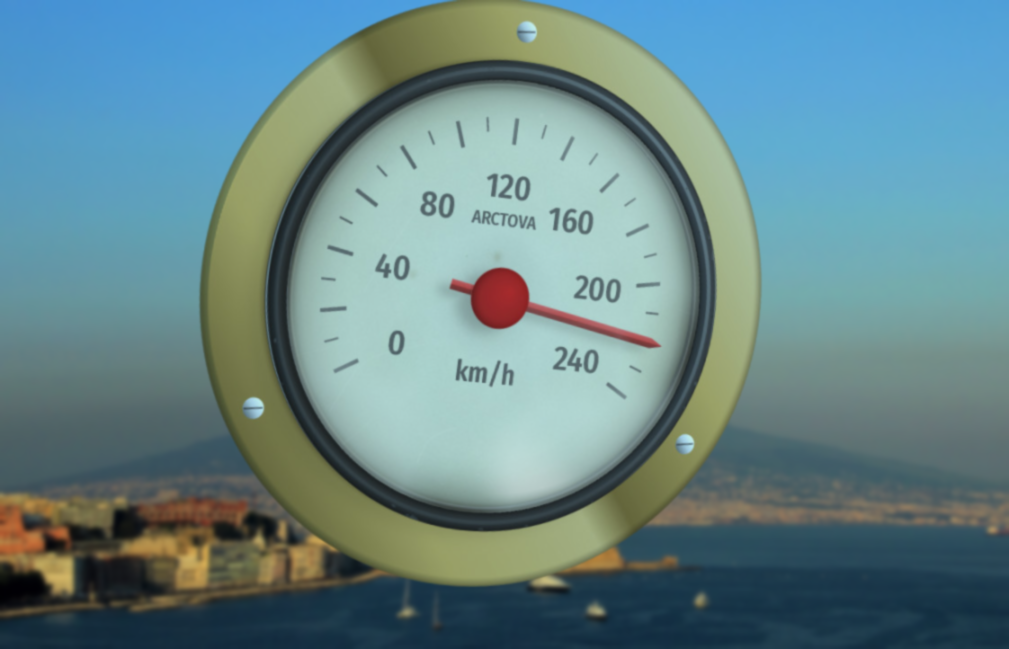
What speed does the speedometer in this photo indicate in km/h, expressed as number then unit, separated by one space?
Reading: 220 km/h
